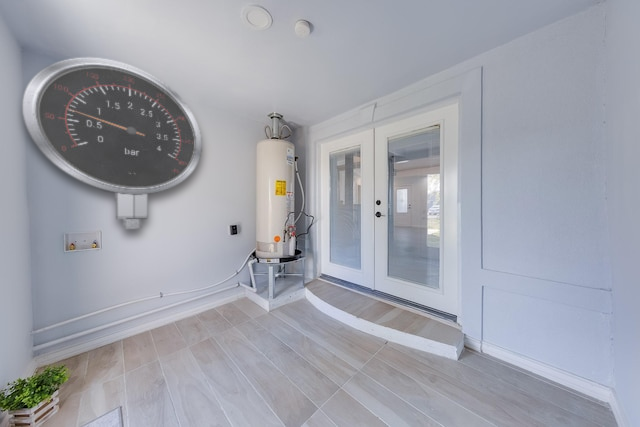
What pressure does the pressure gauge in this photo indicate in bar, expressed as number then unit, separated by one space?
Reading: 0.7 bar
